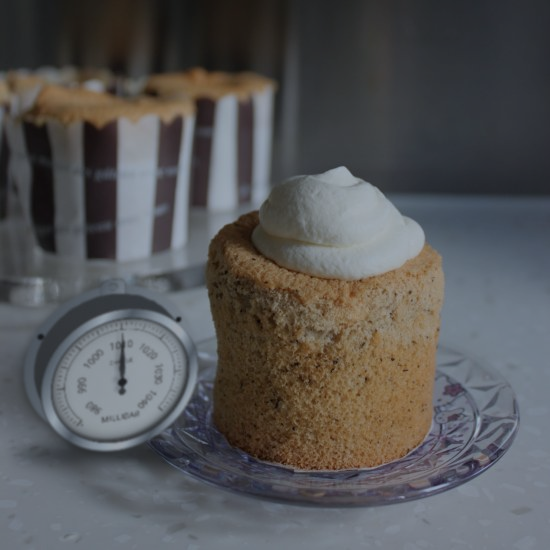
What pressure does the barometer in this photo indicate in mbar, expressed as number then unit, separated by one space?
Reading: 1010 mbar
